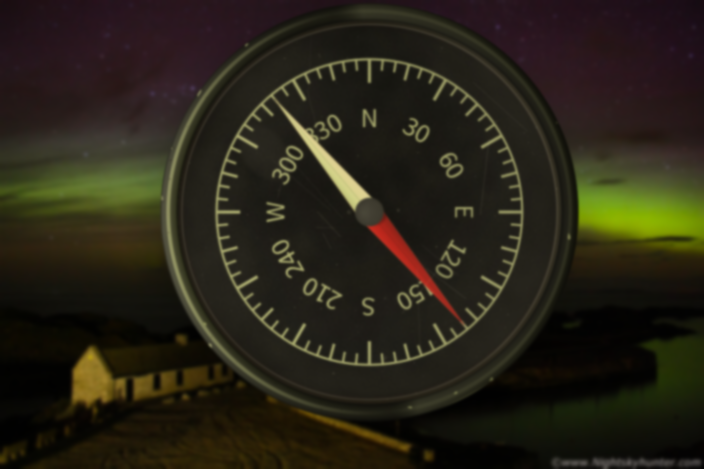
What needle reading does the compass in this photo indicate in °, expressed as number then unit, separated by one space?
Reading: 140 °
